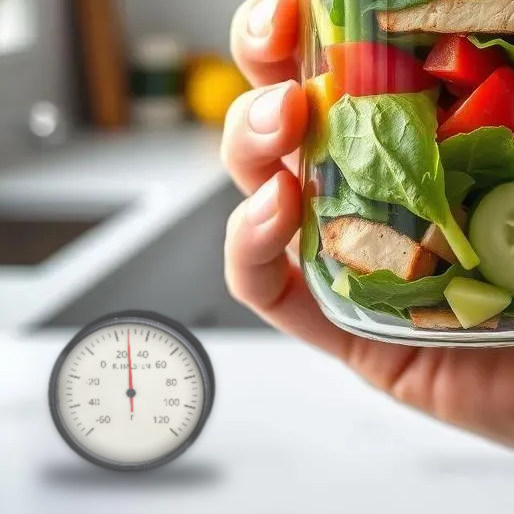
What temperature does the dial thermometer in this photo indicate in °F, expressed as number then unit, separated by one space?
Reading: 28 °F
